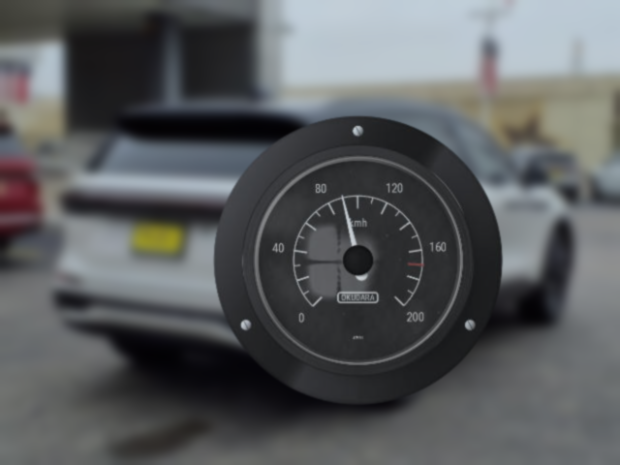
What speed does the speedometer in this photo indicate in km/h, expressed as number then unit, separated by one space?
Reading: 90 km/h
